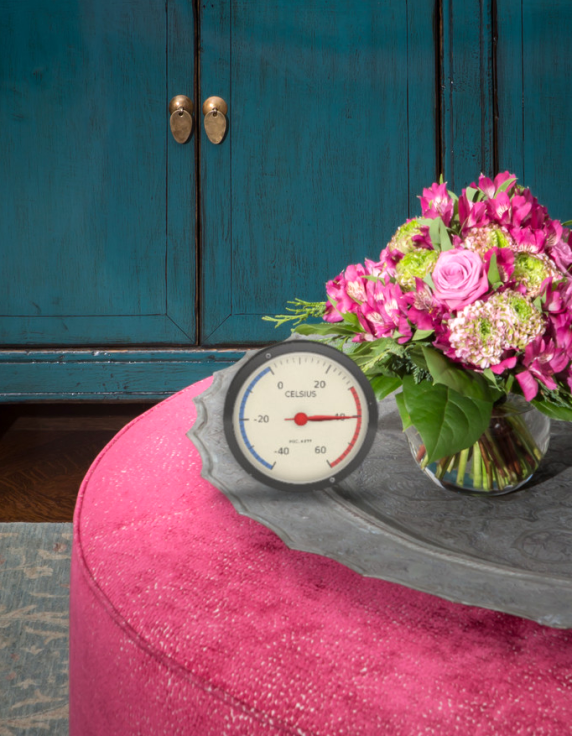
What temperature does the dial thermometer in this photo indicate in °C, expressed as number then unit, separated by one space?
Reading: 40 °C
